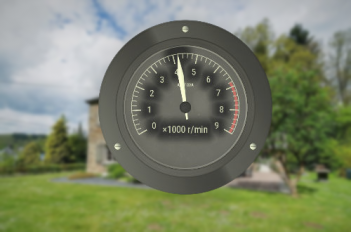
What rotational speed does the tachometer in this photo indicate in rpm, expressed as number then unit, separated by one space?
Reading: 4200 rpm
